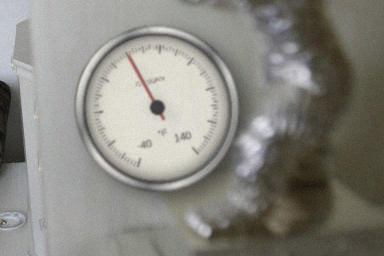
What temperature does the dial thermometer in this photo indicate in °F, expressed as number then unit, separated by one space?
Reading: 40 °F
